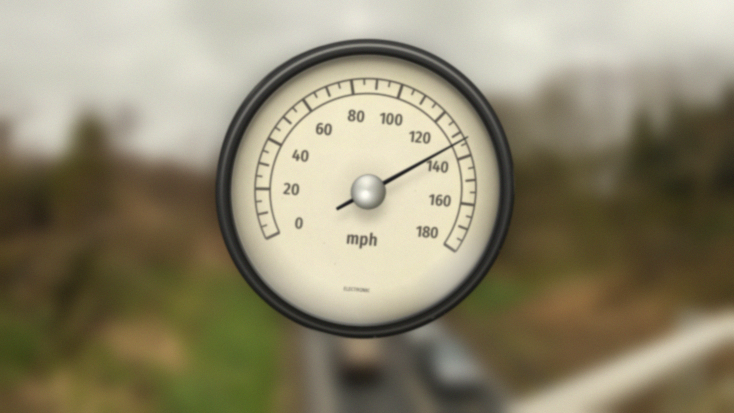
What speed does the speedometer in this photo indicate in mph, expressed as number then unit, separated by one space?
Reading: 132.5 mph
